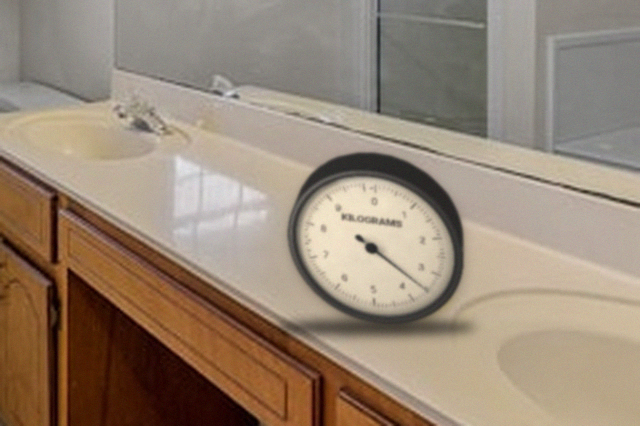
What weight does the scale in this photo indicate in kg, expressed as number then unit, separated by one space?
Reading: 3.5 kg
